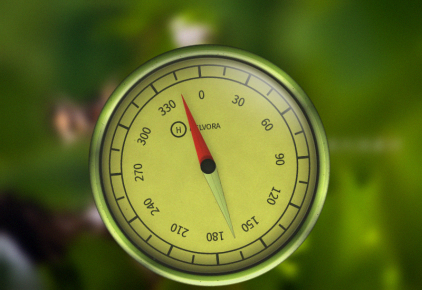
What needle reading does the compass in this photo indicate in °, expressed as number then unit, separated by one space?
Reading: 345 °
